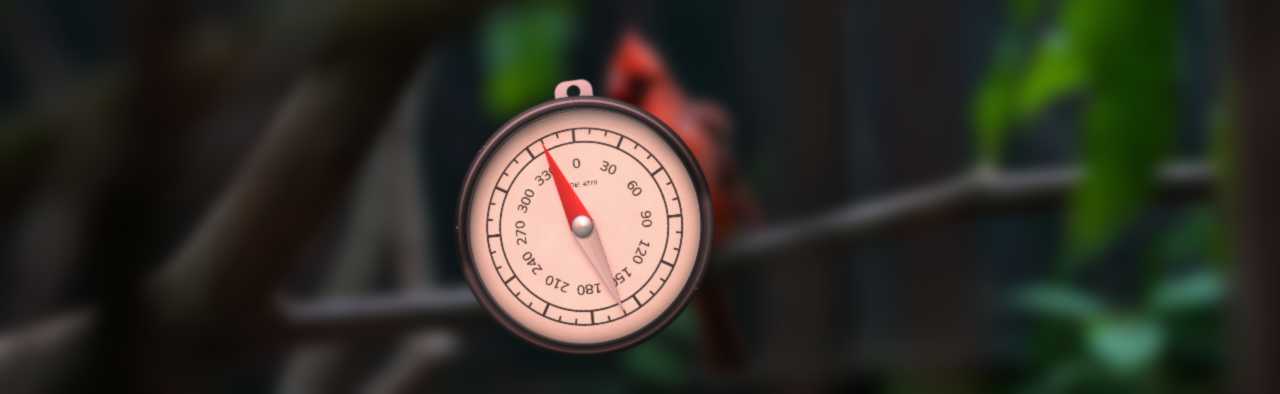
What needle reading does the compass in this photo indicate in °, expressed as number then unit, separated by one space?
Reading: 340 °
